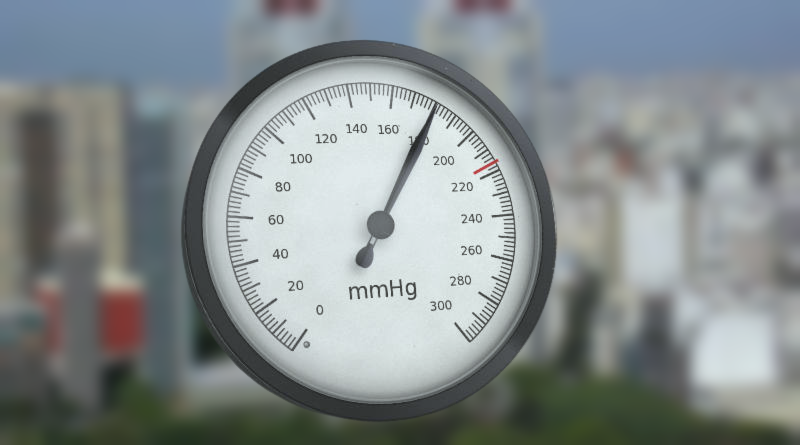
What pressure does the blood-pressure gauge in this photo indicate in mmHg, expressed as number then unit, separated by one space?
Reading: 180 mmHg
